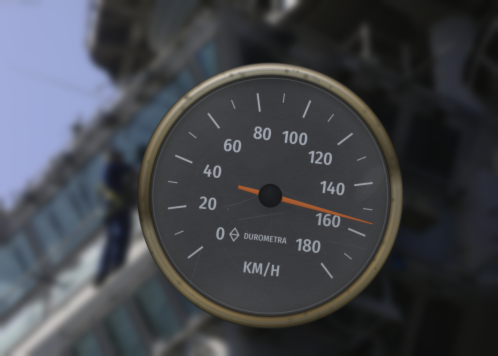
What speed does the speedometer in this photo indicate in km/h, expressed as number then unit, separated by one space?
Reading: 155 km/h
